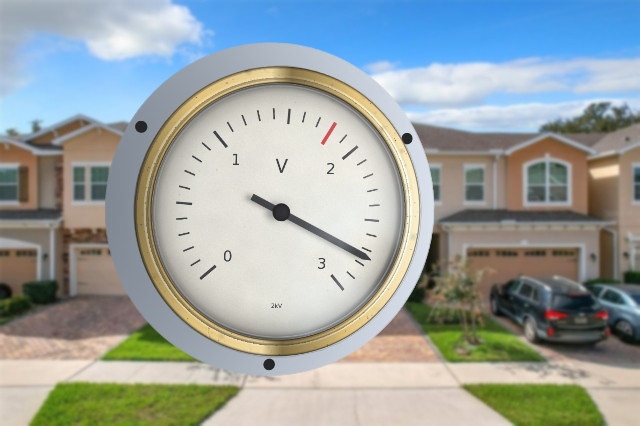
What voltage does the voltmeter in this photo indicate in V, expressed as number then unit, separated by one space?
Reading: 2.75 V
